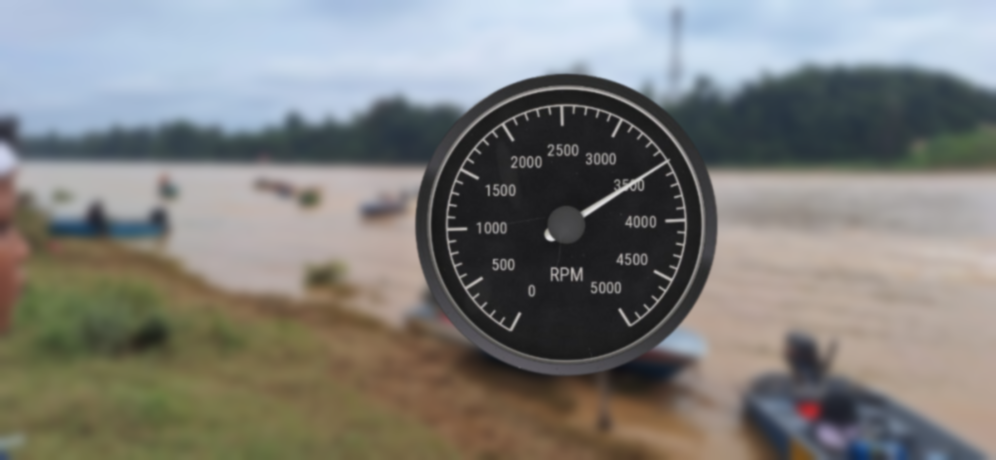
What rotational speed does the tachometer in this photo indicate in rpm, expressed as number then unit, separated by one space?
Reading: 3500 rpm
